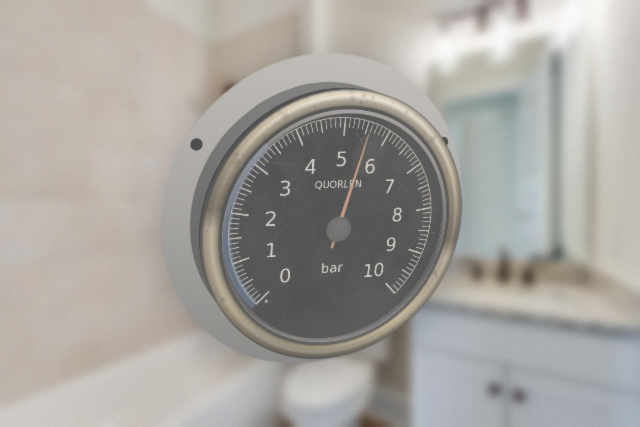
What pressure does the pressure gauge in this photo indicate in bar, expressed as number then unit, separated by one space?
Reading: 5.5 bar
